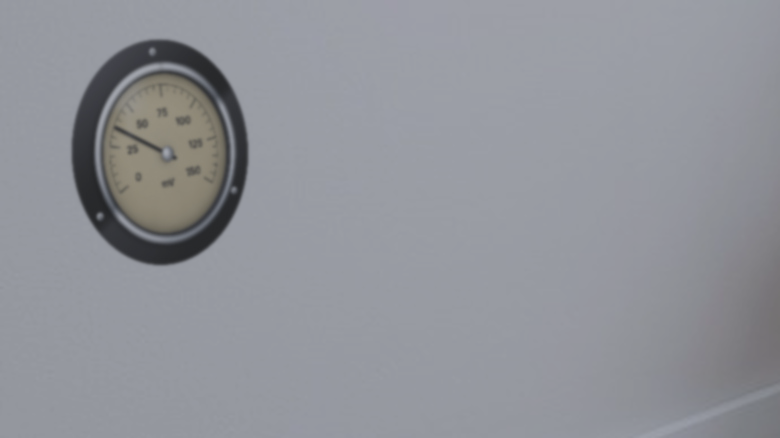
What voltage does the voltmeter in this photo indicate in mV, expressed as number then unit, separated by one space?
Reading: 35 mV
